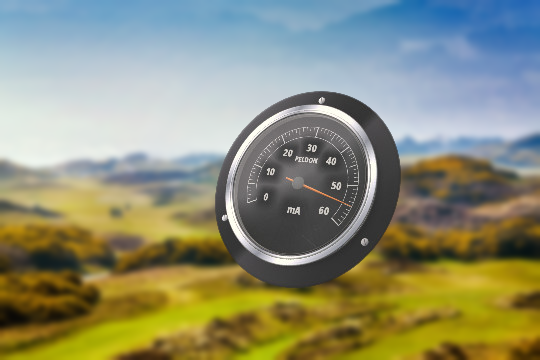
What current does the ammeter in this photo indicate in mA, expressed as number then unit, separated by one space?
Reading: 55 mA
